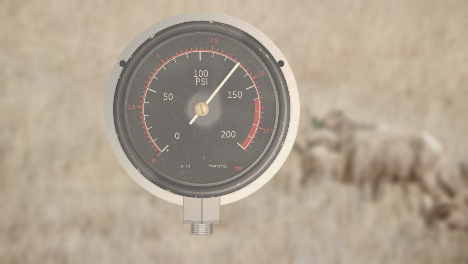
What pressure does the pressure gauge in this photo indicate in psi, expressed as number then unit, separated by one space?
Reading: 130 psi
